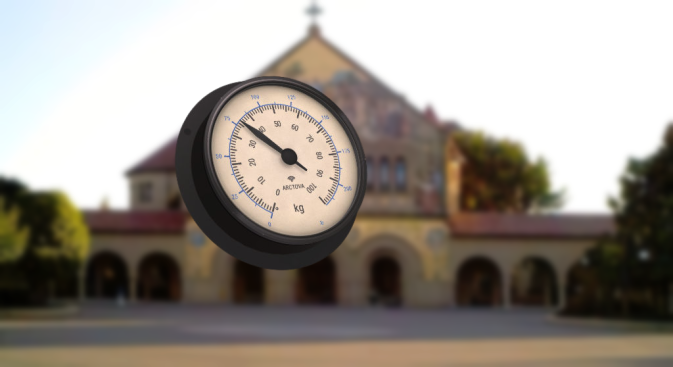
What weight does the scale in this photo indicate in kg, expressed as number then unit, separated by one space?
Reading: 35 kg
